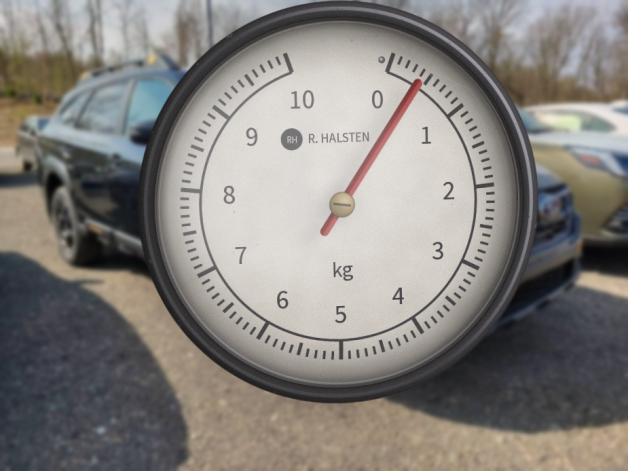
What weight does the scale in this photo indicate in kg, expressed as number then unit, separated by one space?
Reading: 0.4 kg
